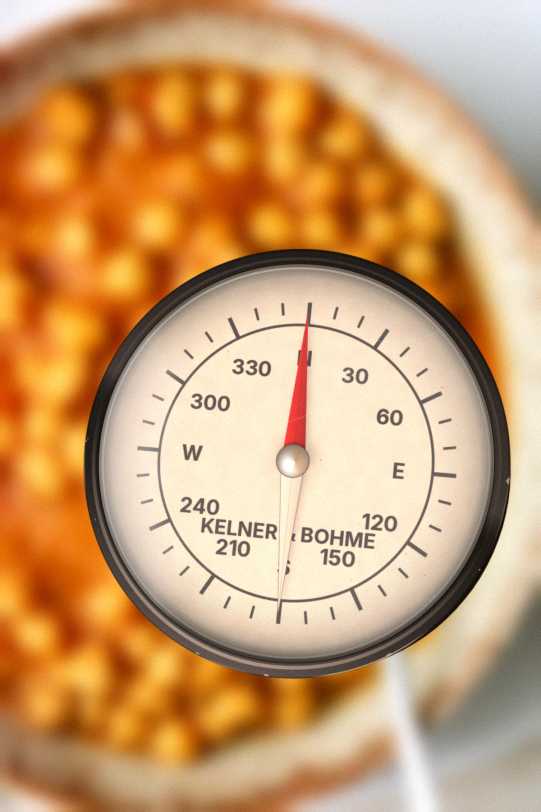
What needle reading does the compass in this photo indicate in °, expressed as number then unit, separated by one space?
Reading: 0 °
